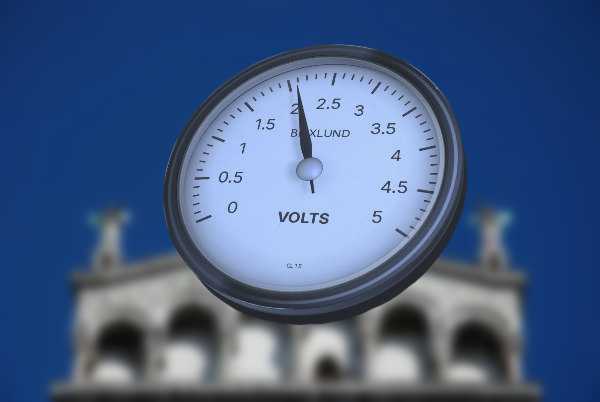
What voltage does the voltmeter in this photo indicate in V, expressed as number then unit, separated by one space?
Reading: 2.1 V
